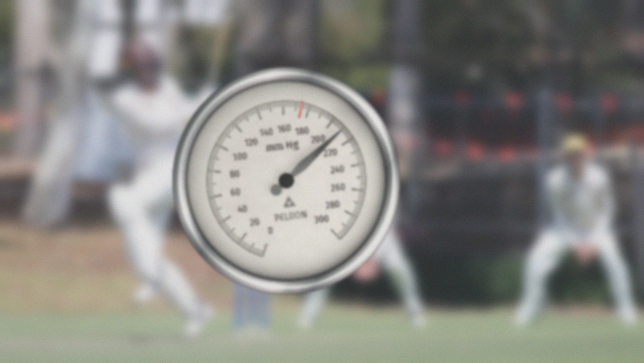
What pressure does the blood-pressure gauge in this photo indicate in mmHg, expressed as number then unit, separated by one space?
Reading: 210 mmHg
